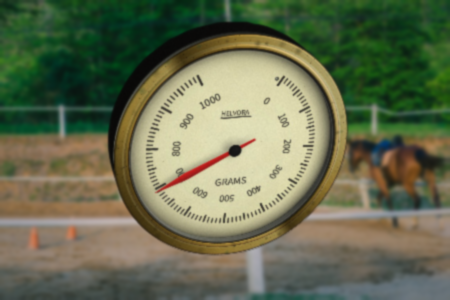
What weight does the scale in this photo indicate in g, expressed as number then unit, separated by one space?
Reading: 700 g
